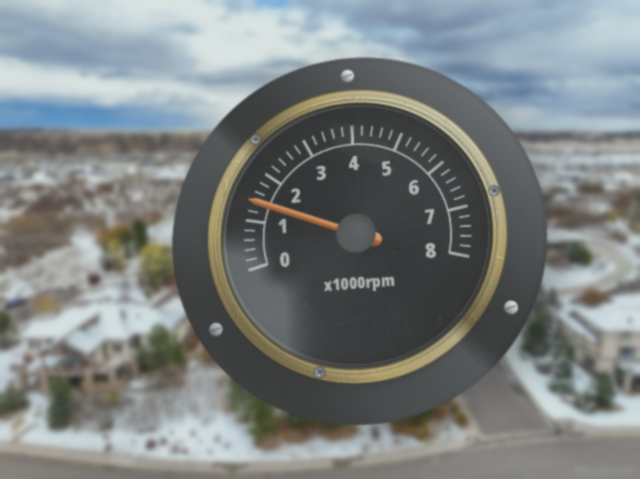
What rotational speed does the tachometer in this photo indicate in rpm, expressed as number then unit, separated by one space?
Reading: 1400 rpm
